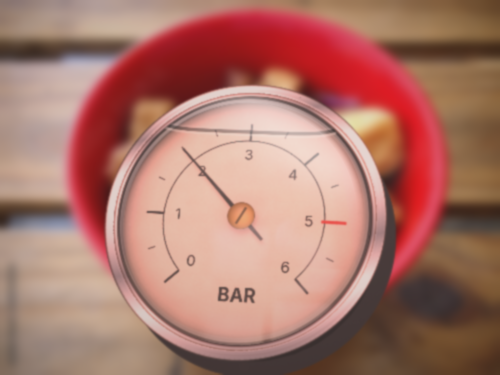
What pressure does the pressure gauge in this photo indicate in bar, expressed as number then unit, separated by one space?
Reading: 2 bar
